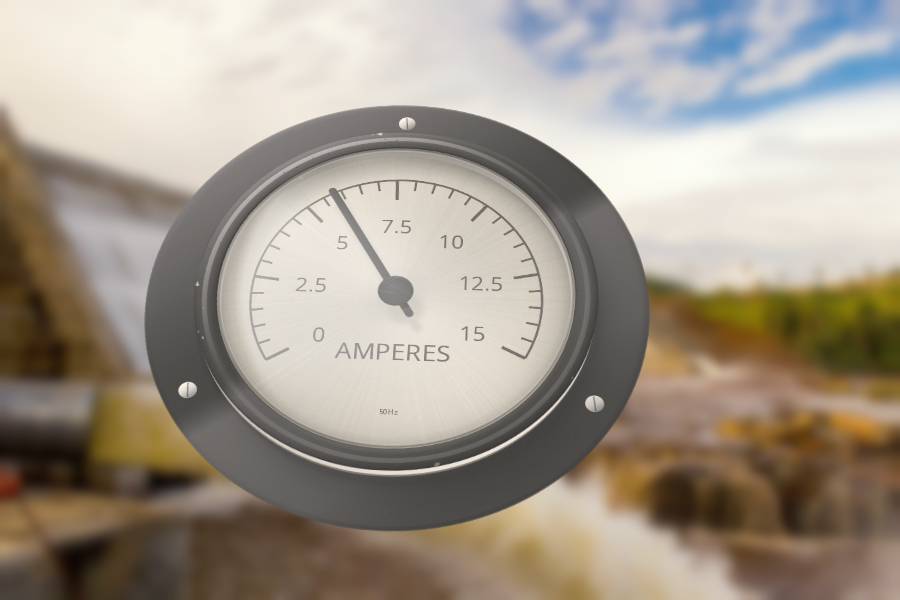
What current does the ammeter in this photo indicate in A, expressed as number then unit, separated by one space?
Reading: 5.75 A
